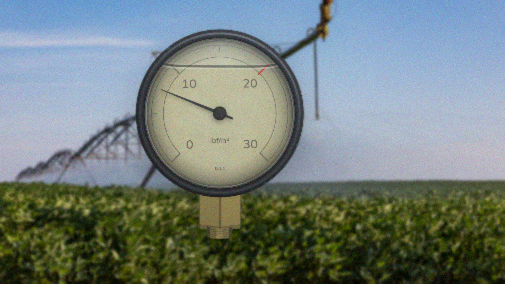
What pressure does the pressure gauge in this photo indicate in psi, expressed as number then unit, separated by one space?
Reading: 7.5 psi
